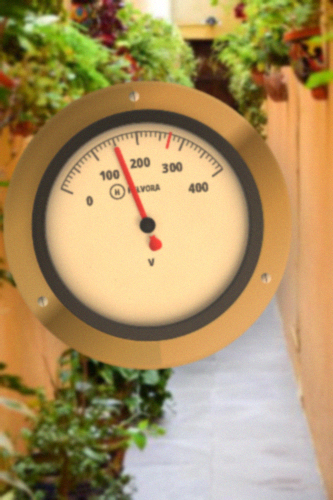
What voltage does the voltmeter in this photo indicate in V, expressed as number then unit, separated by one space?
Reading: 150 V
